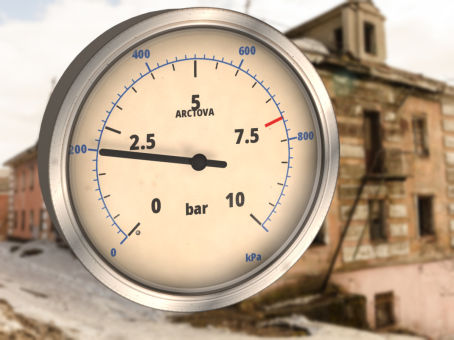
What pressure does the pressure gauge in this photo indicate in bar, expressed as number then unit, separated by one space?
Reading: 2 bar
